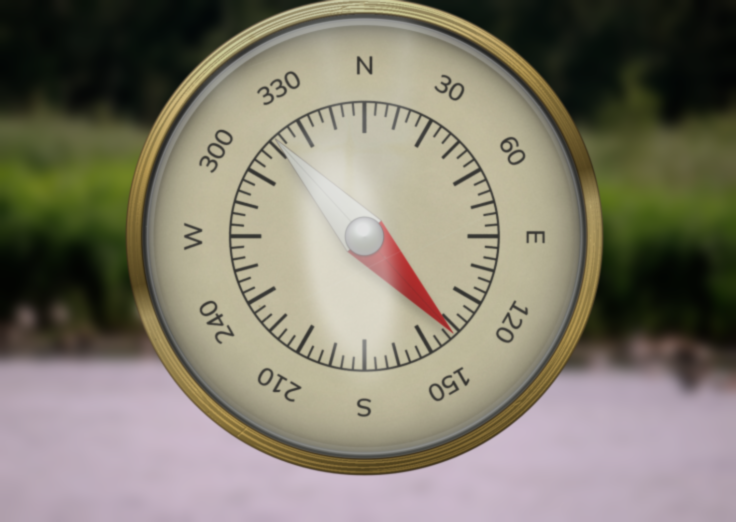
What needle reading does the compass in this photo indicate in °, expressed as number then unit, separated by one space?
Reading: 137.5 °
